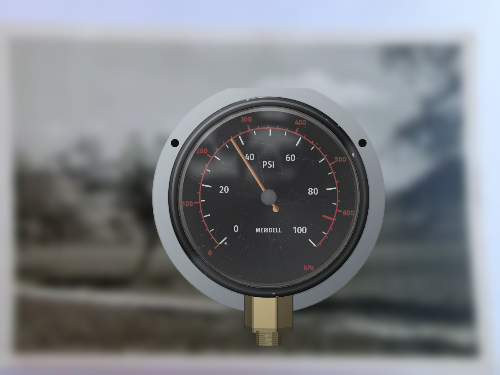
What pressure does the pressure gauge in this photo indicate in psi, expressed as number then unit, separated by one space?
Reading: 37.5 psi
